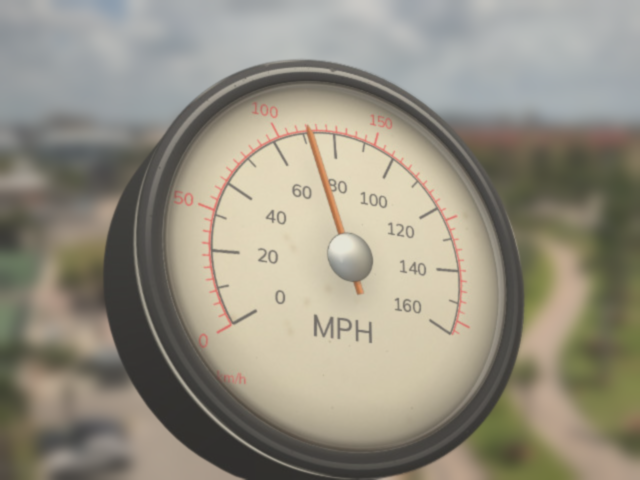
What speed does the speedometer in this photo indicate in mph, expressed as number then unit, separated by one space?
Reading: 70 mph
